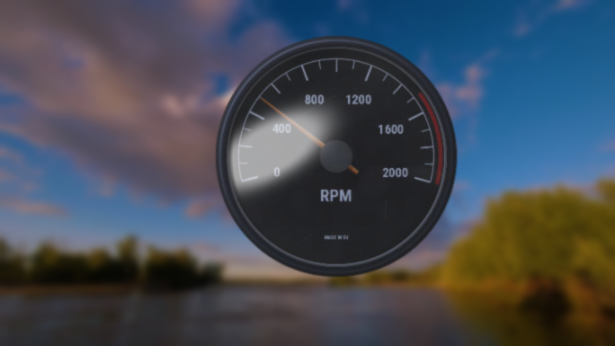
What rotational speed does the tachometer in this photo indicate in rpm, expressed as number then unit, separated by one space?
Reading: 500 rpm
